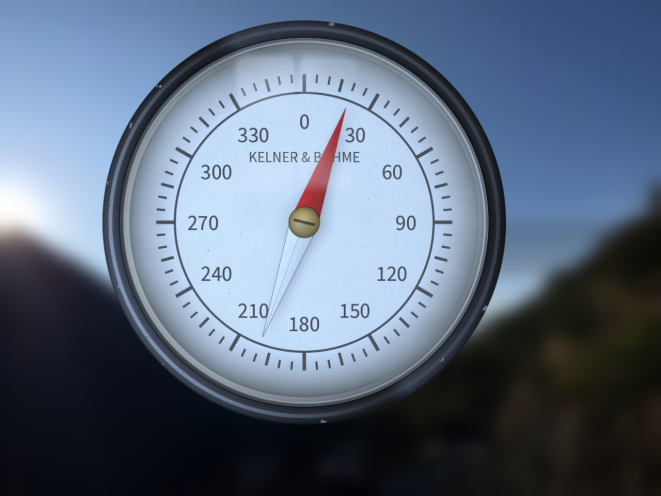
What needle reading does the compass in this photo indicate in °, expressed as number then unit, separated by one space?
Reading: 20 °
